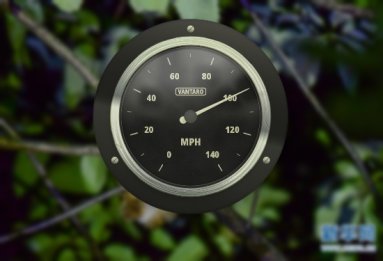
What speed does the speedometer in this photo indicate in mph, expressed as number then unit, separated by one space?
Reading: 100 mph
